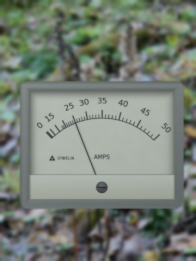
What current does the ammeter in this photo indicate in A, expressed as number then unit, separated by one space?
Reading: 25 A
